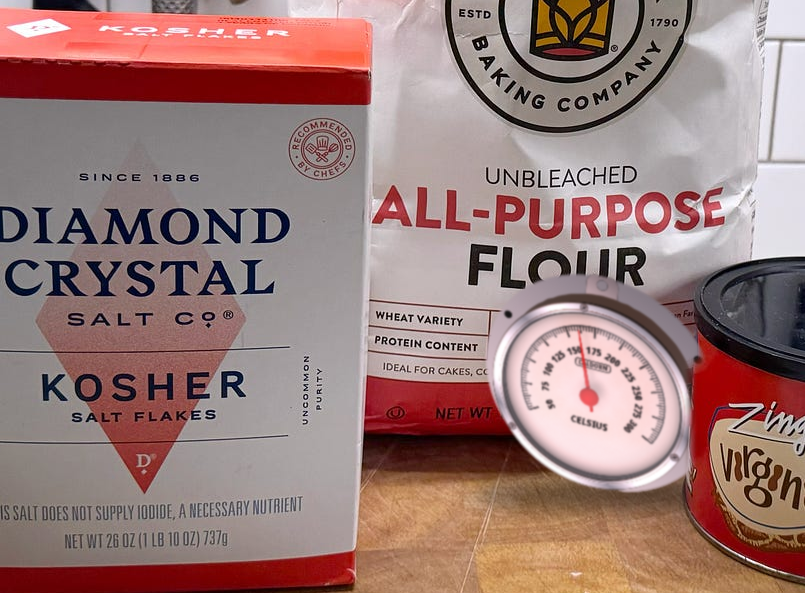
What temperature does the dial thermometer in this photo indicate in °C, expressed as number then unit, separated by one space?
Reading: 162.5 °C
